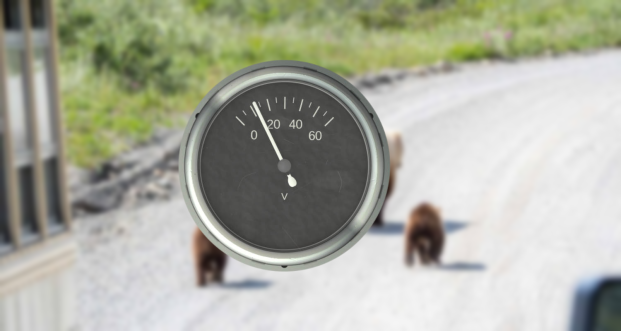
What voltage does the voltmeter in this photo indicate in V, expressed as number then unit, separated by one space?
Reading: 12.5 V
